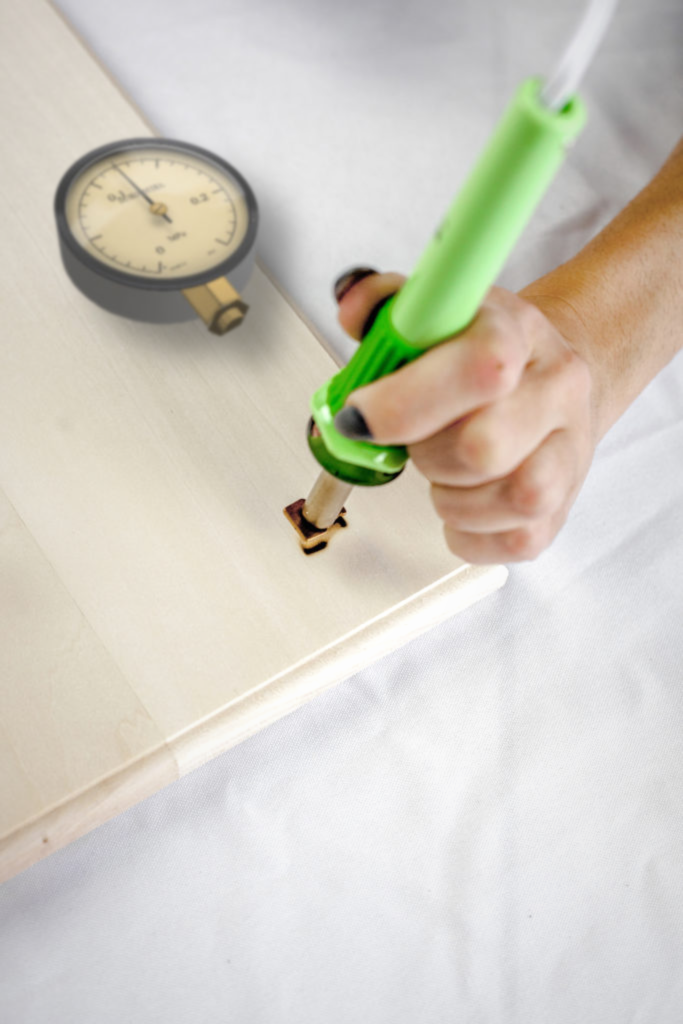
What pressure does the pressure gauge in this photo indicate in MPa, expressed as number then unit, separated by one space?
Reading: 0.12 MPa
